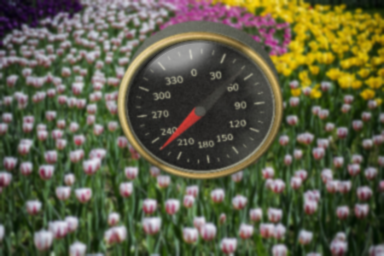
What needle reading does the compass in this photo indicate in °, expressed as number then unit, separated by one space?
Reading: 230 °
